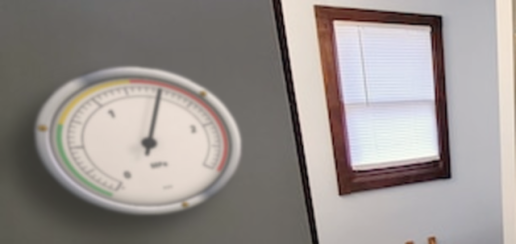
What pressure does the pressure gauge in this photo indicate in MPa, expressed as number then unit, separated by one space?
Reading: 1.5 MPa
